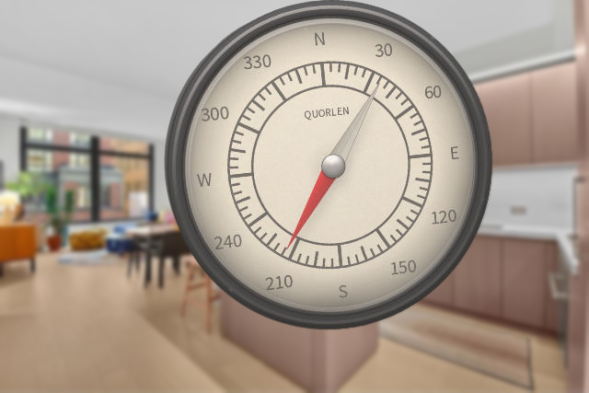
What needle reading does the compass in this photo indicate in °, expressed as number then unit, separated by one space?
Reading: 215 °
